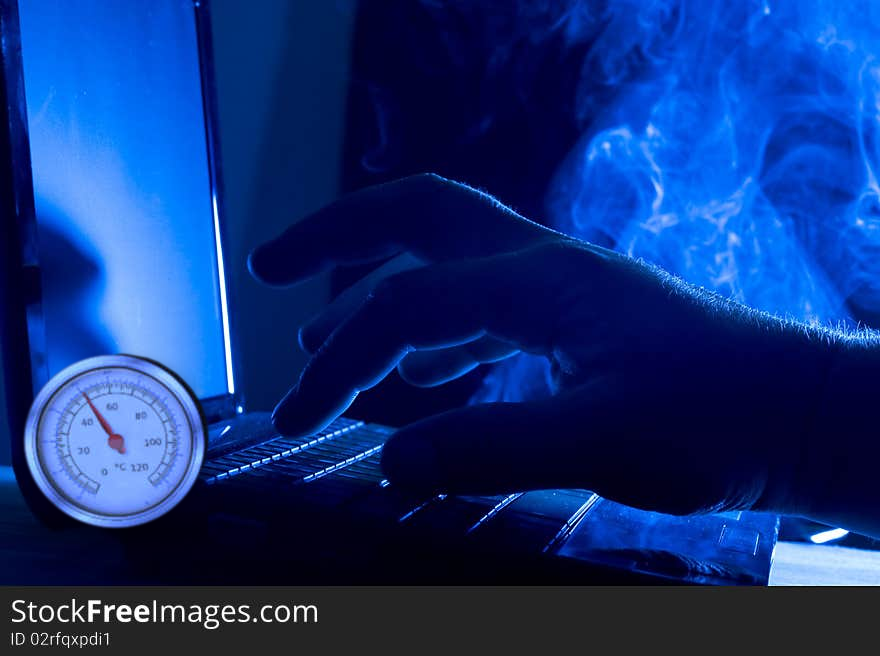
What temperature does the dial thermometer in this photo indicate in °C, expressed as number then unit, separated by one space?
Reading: 50 °C
